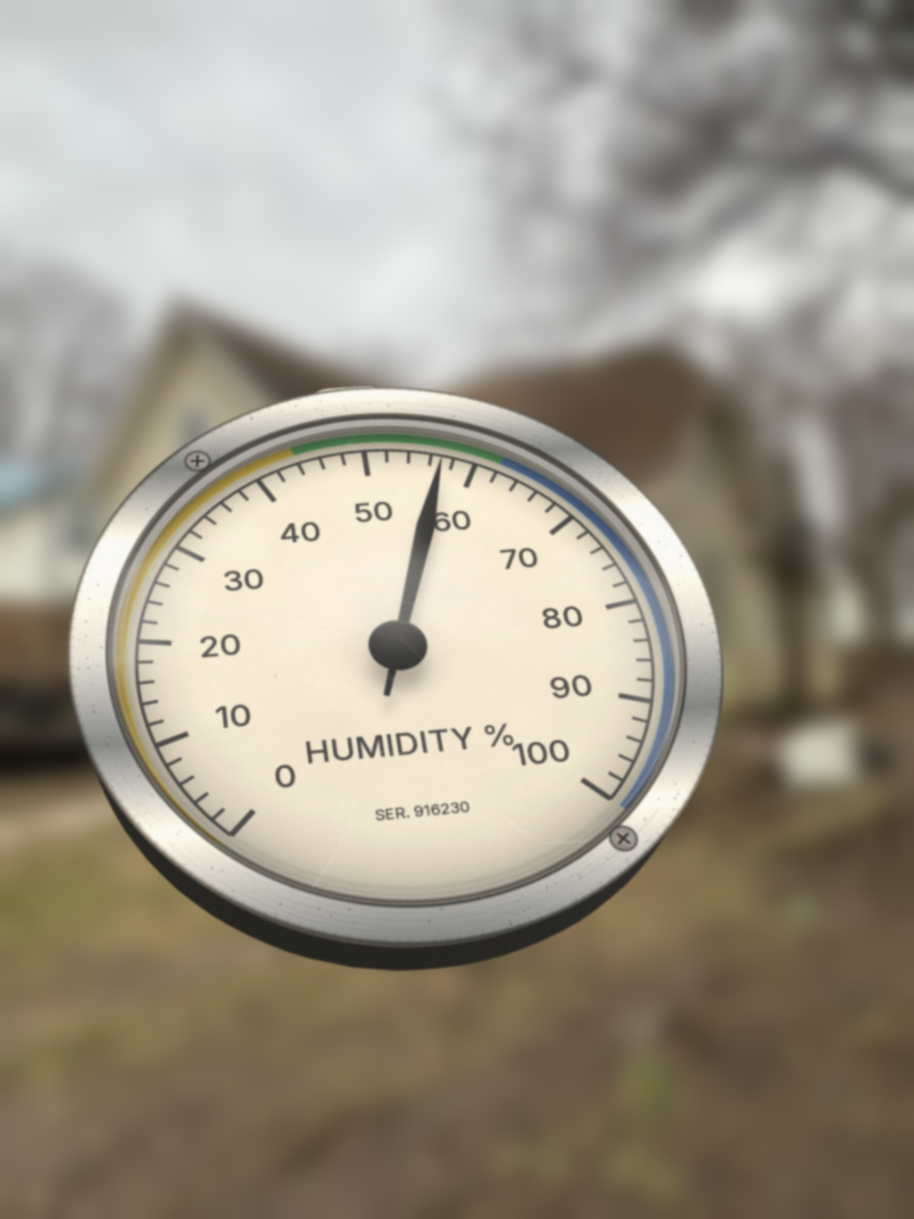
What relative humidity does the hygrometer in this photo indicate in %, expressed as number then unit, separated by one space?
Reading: 57 %
